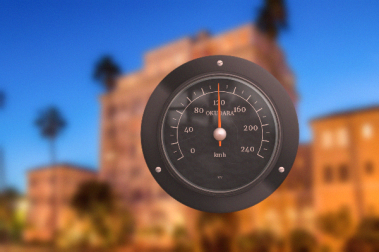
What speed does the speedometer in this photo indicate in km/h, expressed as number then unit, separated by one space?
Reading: 120 km/h
